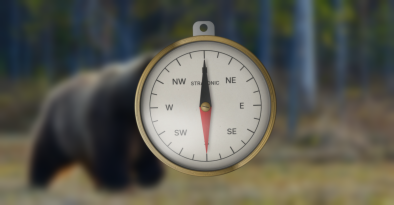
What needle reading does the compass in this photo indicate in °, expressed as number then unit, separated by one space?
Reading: 180 °
